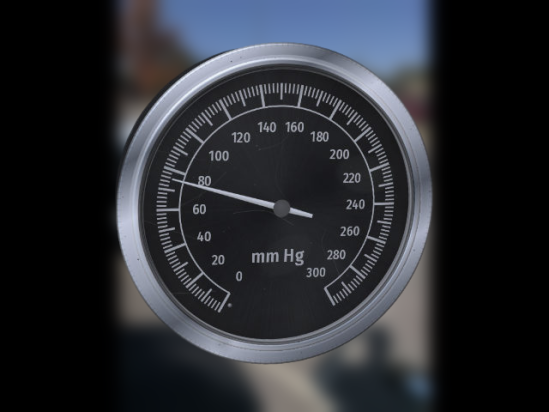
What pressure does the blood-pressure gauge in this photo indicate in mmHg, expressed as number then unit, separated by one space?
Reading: 76 mmHg
